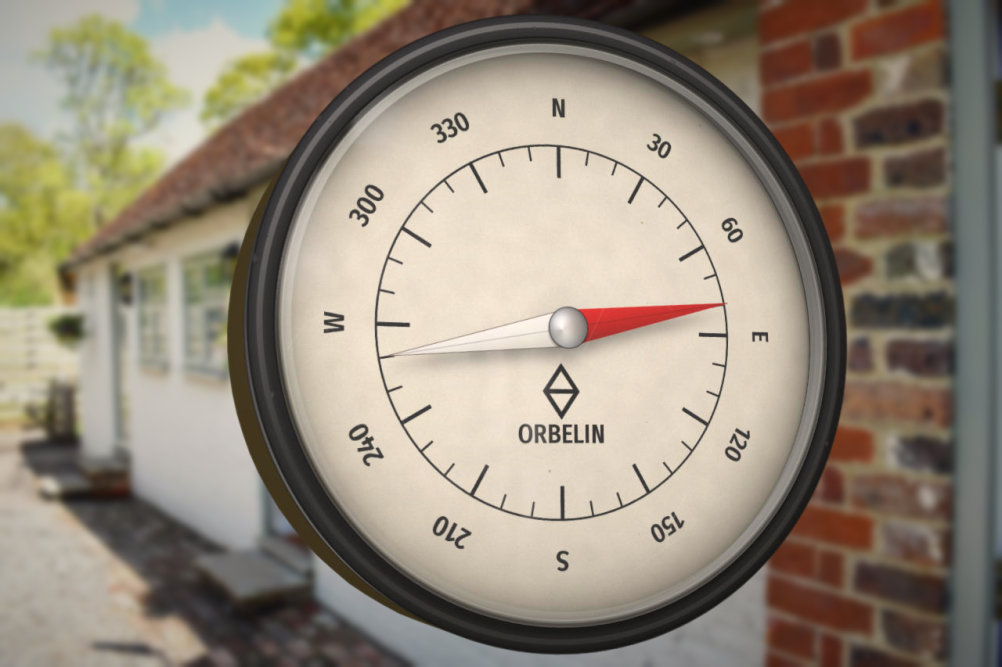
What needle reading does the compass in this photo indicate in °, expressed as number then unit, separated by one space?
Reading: 80 °
